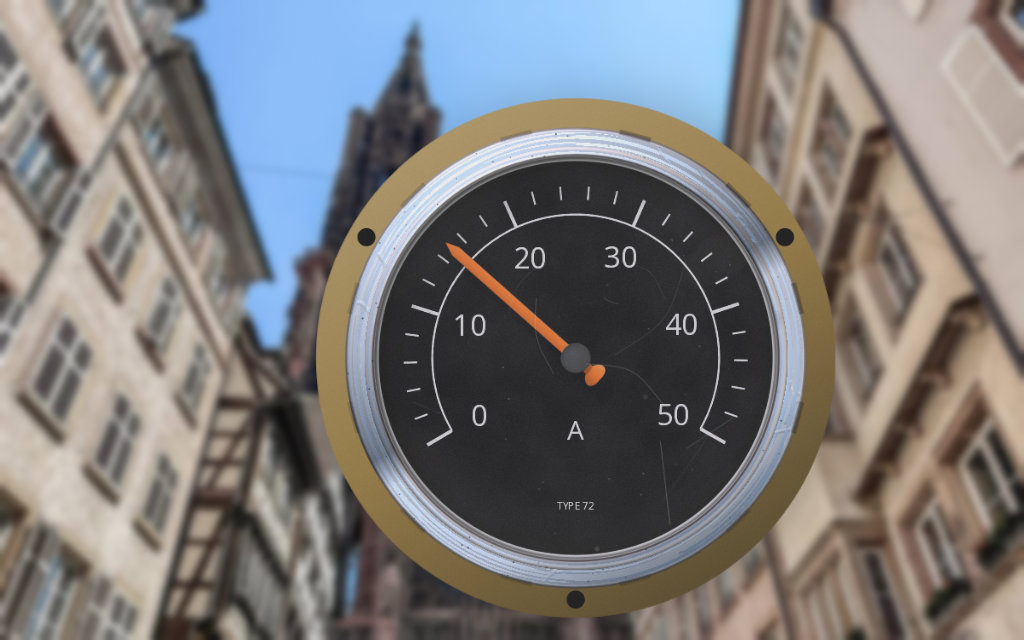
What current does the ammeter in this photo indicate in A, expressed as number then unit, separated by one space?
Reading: 15 A
